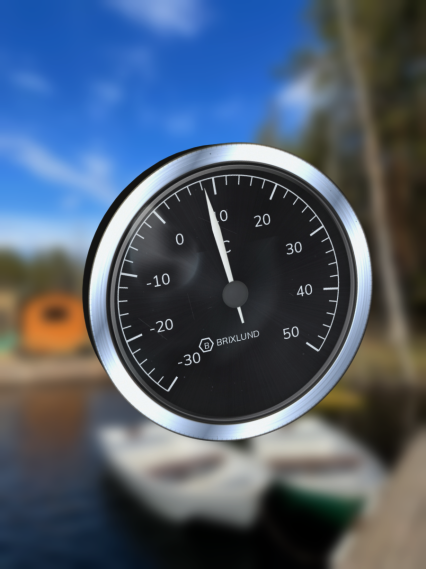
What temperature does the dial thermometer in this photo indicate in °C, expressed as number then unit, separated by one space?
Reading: 8 °C
